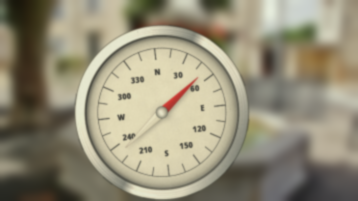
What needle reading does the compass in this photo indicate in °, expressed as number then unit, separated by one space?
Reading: 52.5 °
